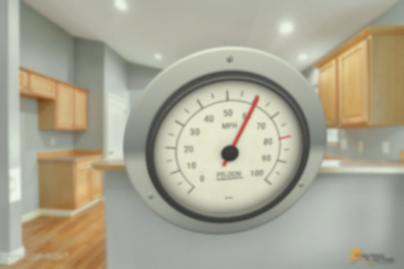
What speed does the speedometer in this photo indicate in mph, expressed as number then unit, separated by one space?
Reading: 60 mph
